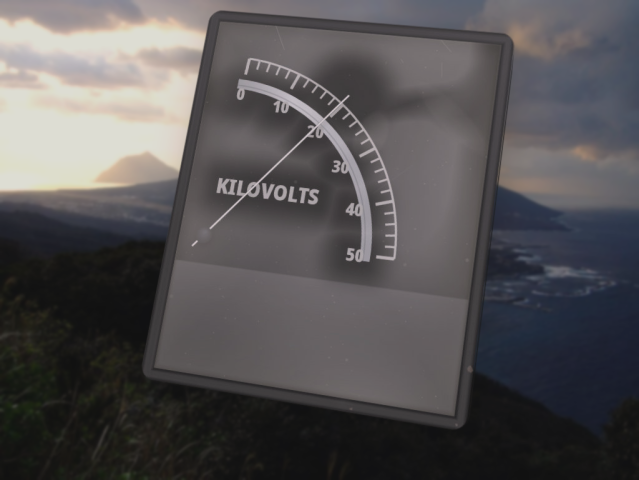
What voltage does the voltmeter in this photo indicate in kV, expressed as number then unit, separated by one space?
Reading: 20 kV
